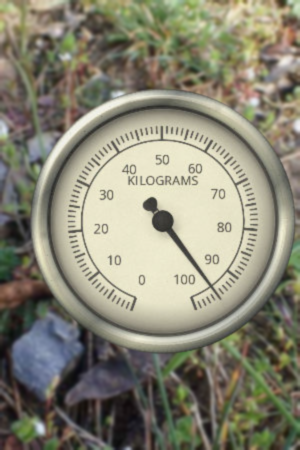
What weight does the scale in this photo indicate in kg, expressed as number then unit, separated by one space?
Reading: 95 kg
